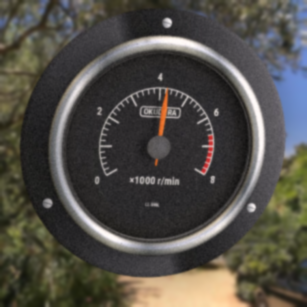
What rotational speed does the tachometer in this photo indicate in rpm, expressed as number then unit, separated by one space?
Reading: 4200 rpm
